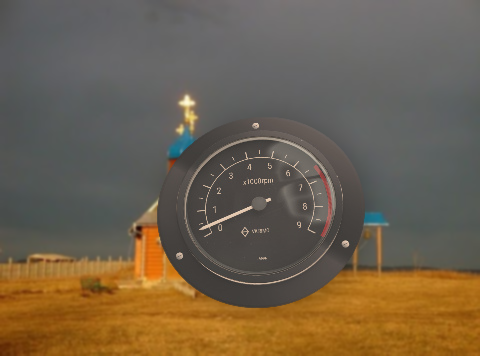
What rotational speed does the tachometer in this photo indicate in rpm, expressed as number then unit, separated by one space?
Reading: 250 rpm
